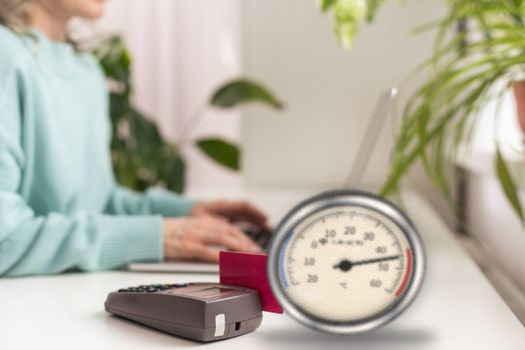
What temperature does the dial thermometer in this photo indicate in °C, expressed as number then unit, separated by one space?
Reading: 45 °C
